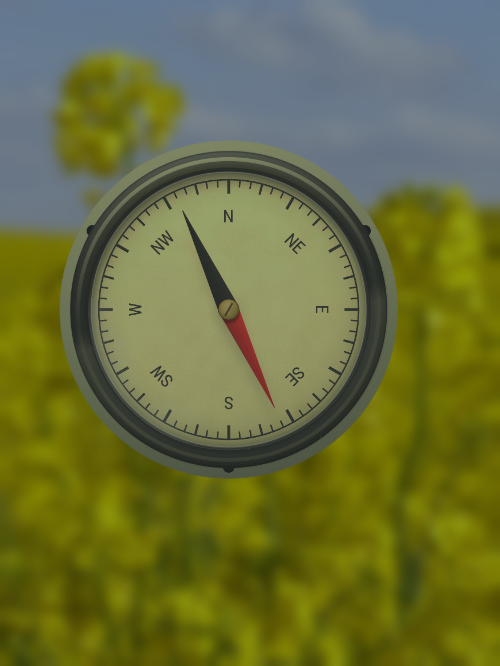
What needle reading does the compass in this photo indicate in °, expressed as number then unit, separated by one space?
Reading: 155 °
